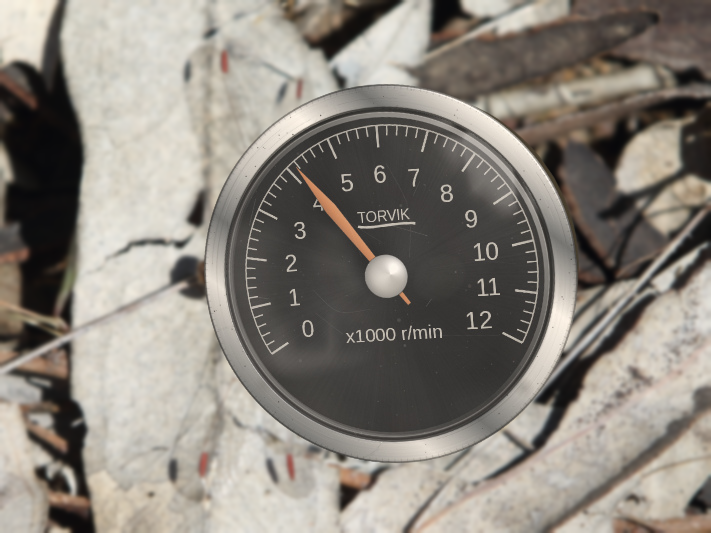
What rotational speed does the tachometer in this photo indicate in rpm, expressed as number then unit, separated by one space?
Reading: 4200 rpm
